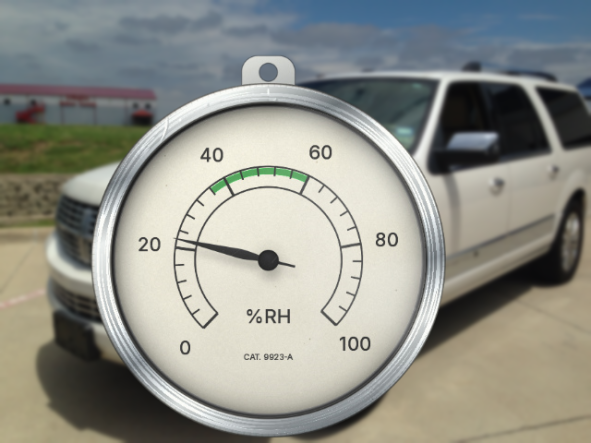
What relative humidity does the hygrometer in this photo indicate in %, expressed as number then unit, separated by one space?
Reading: 22 %
